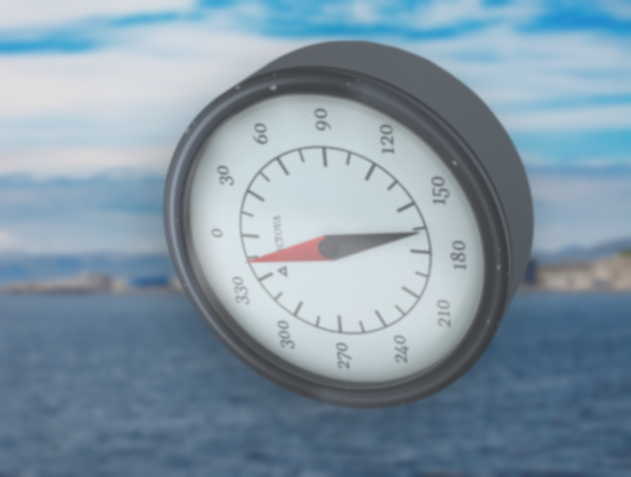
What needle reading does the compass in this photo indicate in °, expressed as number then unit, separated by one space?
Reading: 345 °
